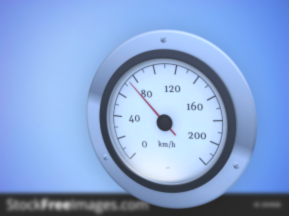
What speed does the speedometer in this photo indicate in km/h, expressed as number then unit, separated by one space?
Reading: 75 km/h
